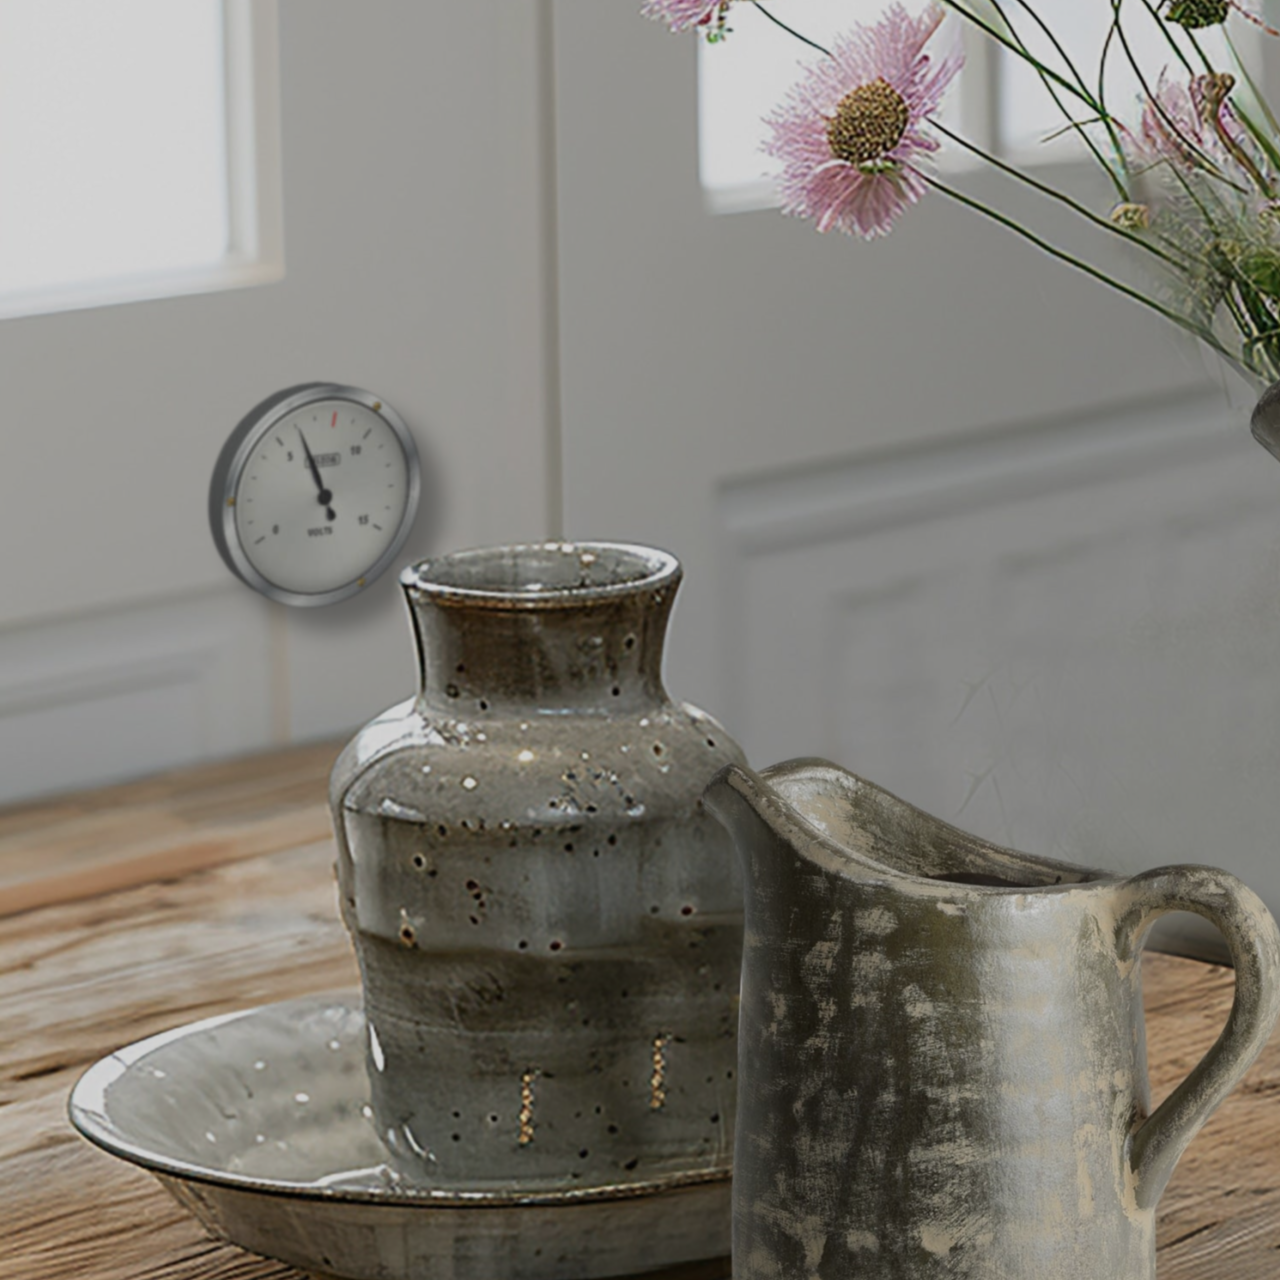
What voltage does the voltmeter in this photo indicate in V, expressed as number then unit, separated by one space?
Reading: 6 V
